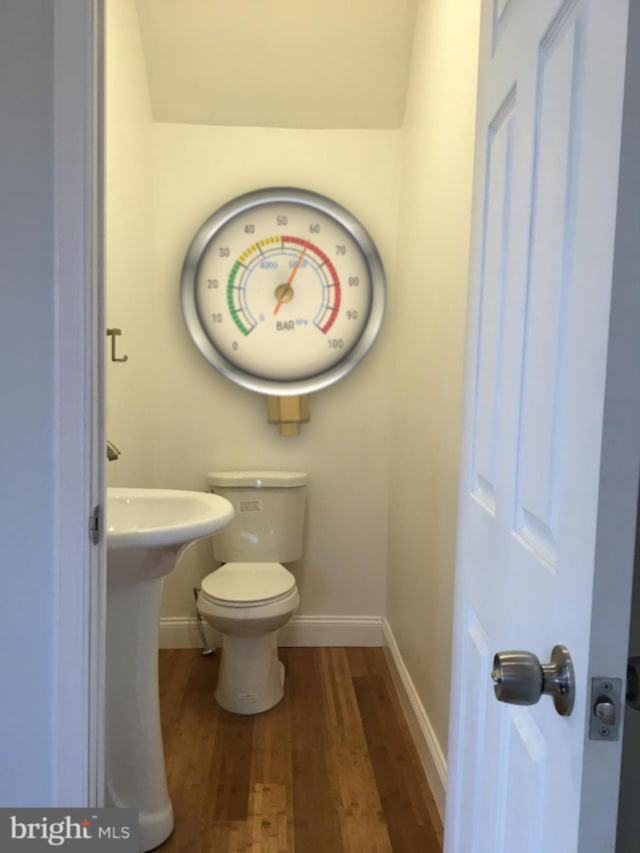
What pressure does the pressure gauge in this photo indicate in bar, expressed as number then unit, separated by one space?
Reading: 60 bar
